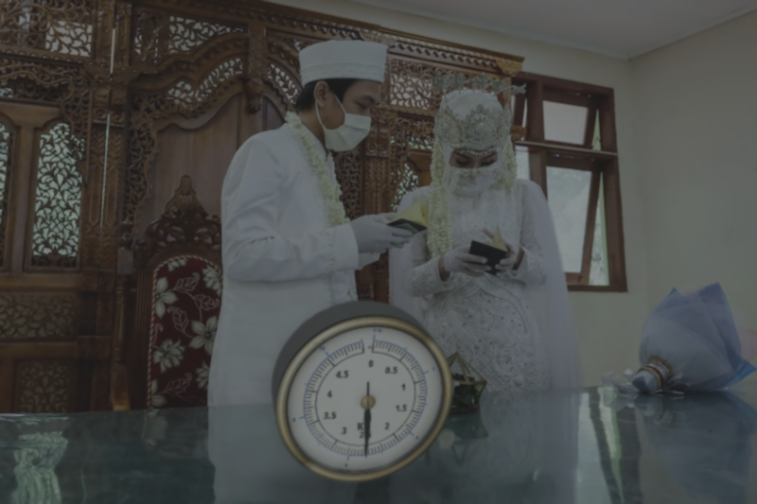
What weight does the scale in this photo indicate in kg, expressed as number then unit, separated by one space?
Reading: 2.5 kg
